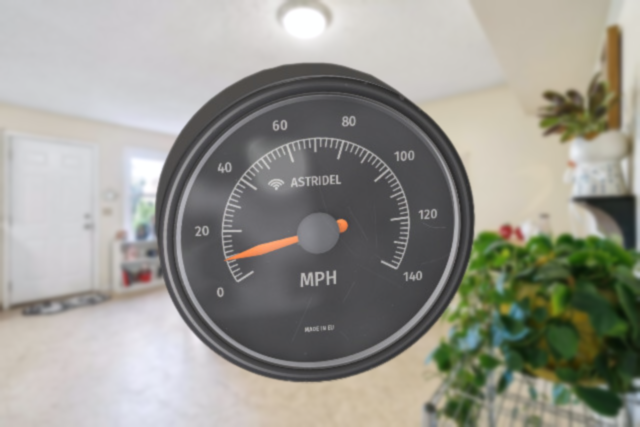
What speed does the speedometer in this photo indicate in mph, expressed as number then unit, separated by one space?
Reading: 10 mph
